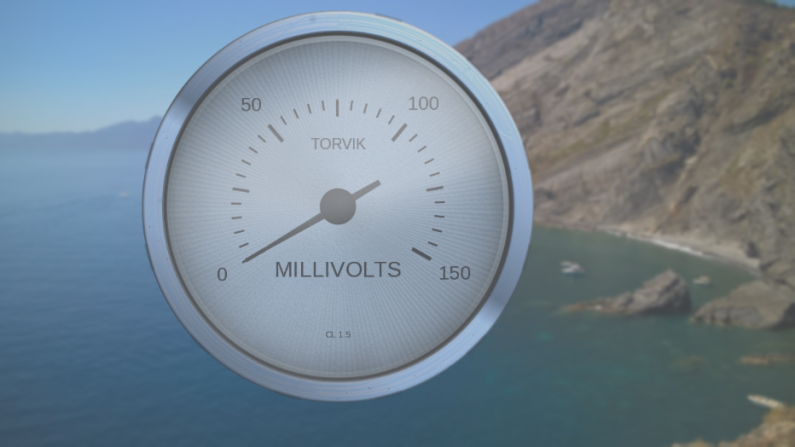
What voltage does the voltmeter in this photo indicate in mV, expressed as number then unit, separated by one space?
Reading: 0 mV
